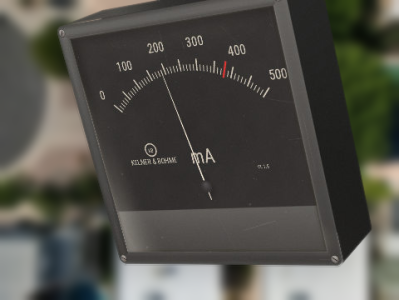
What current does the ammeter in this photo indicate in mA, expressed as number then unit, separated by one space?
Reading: 200 mA
